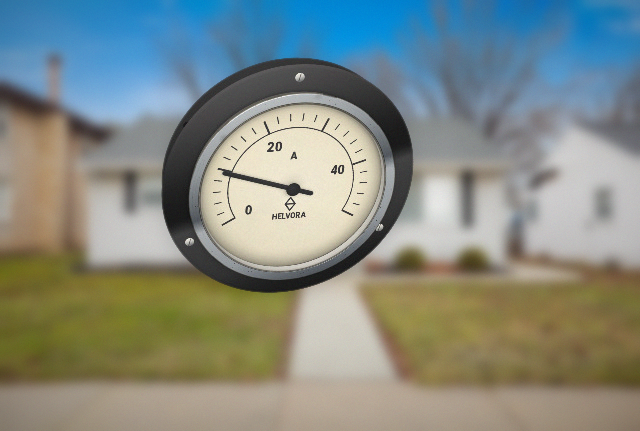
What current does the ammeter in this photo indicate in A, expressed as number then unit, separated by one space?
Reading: 10 A
